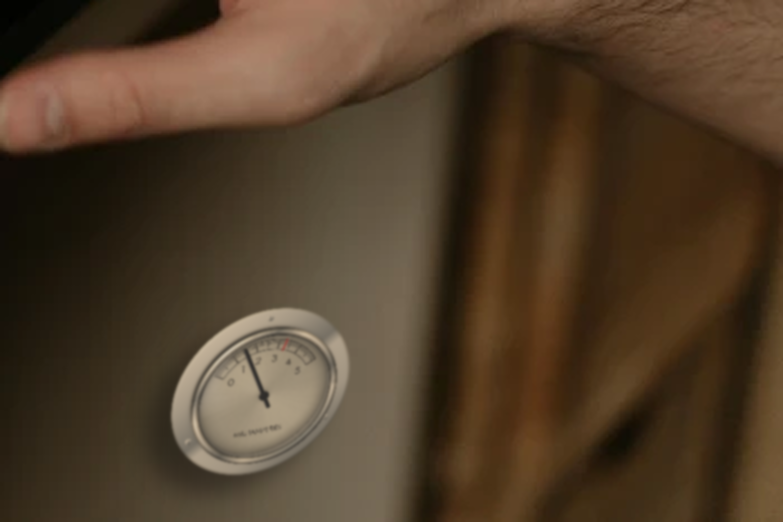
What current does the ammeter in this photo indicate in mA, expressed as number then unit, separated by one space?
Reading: 1.5 mA
